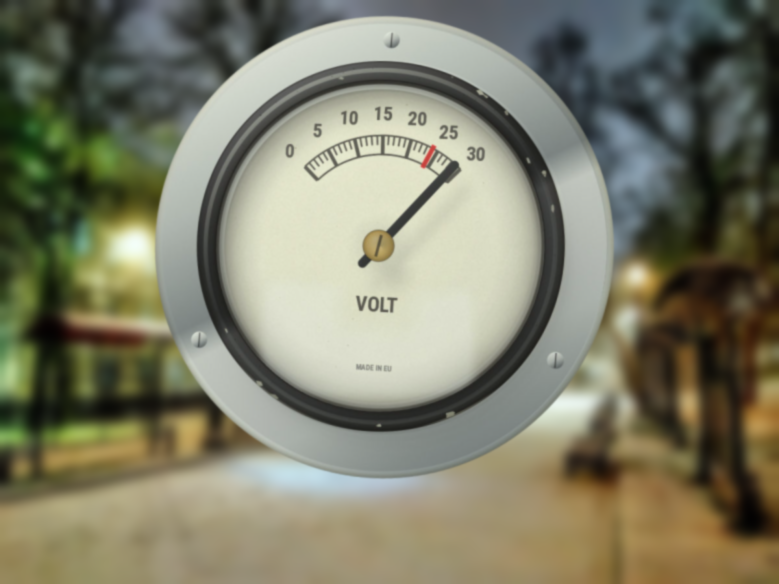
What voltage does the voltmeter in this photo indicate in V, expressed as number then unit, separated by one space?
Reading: 29 V
